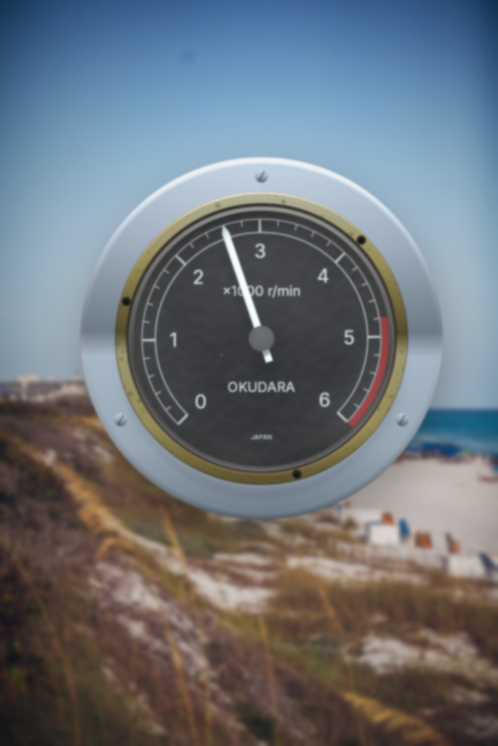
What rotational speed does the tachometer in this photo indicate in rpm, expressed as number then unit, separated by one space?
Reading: 2600 rpm
